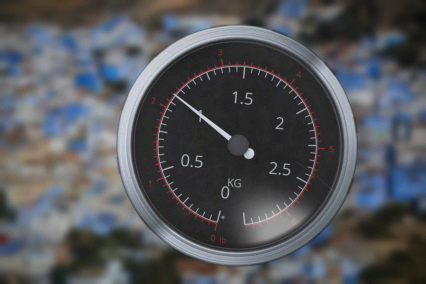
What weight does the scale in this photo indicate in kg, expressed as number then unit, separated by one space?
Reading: 1 kg
